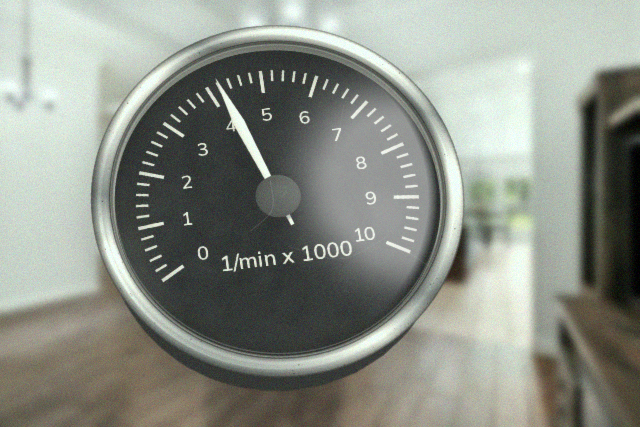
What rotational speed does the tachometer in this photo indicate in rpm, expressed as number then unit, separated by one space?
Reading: 4200 rpm
